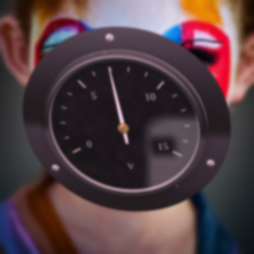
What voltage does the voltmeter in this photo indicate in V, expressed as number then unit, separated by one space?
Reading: 7 V
